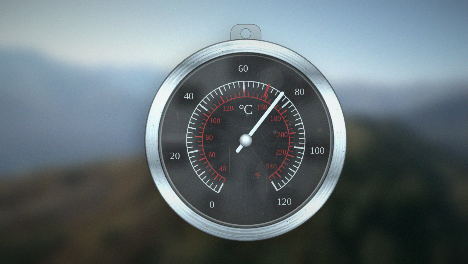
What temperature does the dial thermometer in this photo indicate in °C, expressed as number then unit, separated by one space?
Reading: 76 °C
